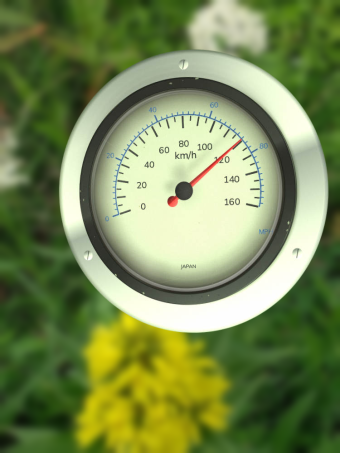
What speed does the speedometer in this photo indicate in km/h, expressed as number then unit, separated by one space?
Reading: 120 km/h
